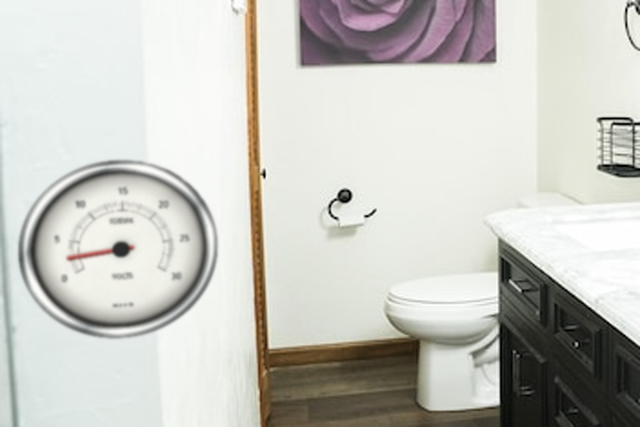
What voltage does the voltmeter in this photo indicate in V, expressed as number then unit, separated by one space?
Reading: 2.5 V
